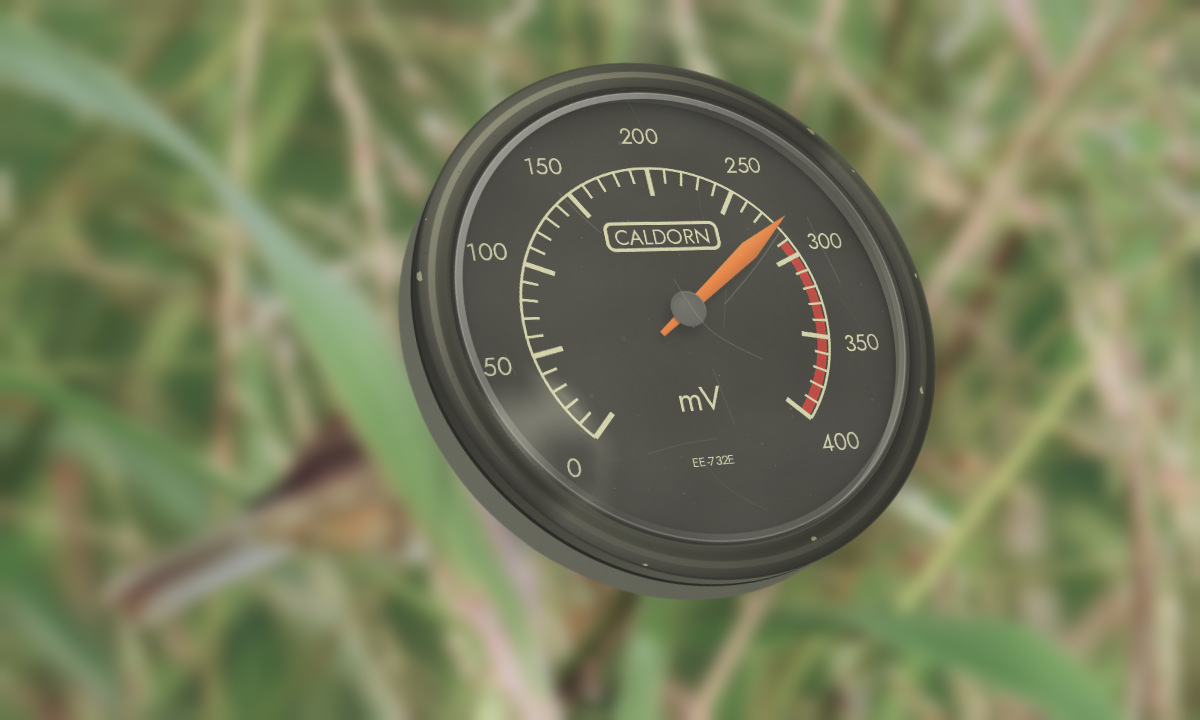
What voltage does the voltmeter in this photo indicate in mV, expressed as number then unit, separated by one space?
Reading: 280 mV
